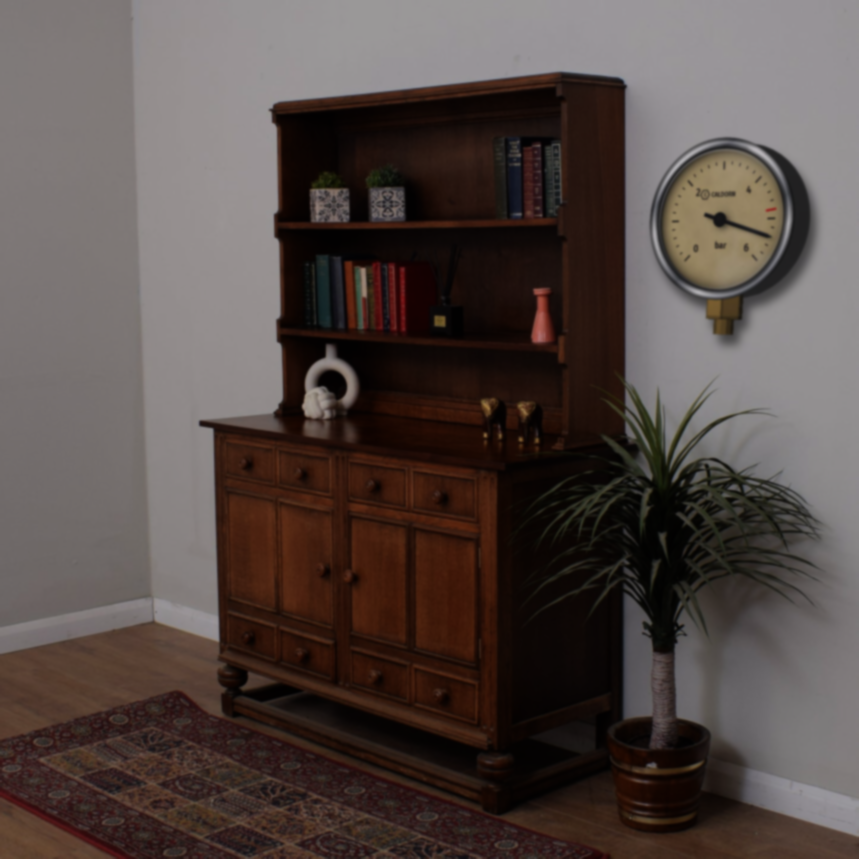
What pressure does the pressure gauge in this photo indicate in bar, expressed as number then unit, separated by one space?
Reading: 5.4 bar
